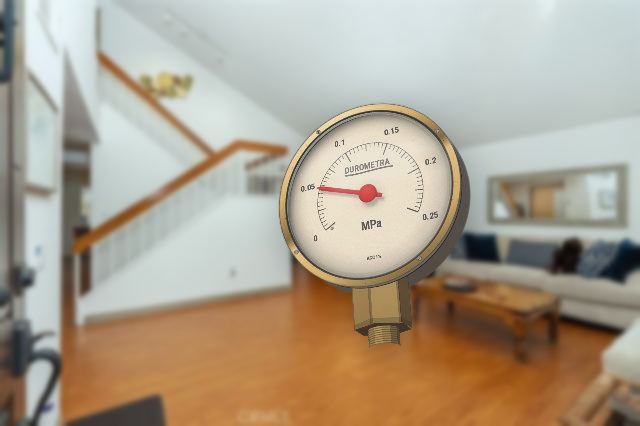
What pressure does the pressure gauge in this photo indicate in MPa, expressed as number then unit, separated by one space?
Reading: 0.05 MPa
